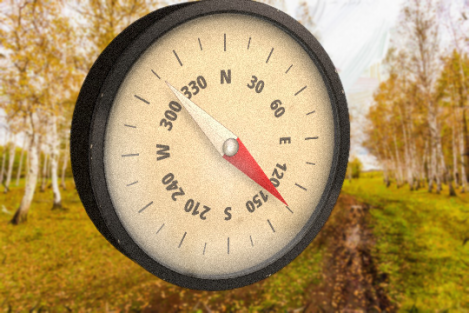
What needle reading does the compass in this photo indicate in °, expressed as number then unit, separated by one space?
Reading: 135 °
